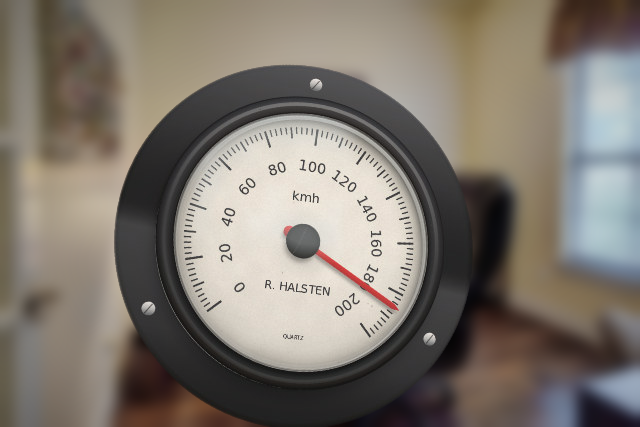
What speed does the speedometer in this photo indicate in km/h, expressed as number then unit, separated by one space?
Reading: 186 km/h
